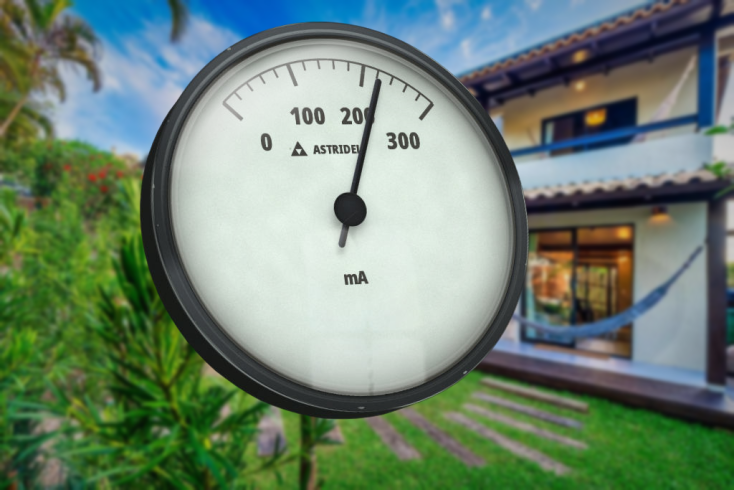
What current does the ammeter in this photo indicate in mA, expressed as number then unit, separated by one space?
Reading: 220 mA
